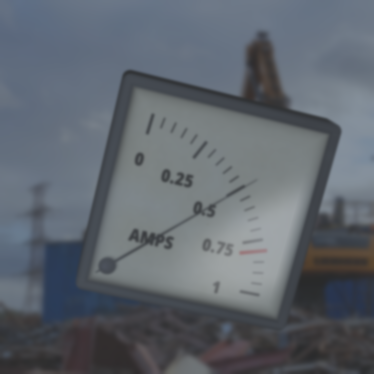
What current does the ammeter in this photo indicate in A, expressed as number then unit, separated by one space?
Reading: 0.5 A
